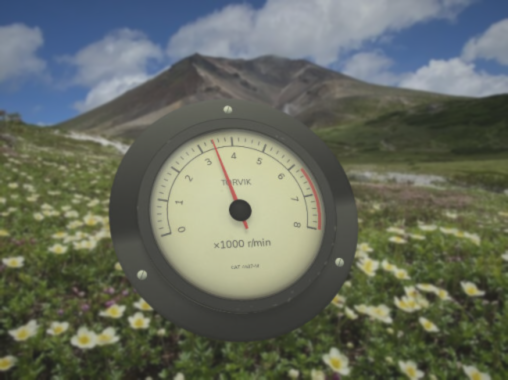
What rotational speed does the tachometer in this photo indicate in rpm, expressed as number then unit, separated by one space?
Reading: 3400 rpm
